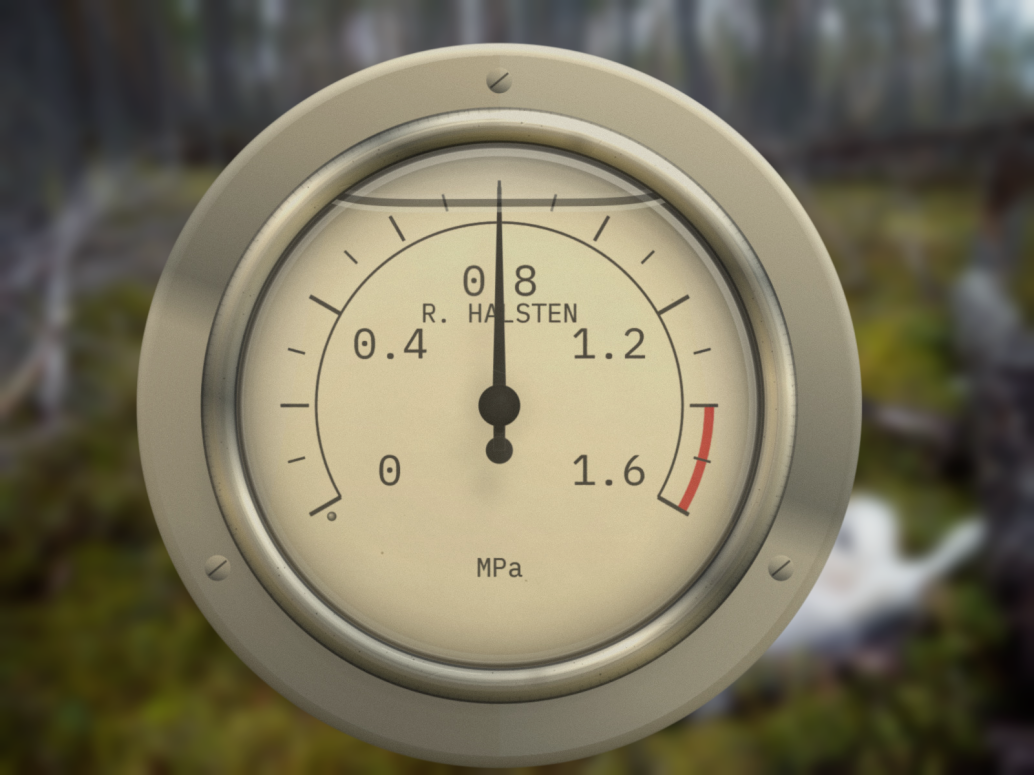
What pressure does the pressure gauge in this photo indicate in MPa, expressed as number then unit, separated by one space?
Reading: 0.8 MPa
